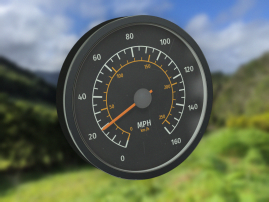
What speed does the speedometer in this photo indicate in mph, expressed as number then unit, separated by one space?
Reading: 20 mph
